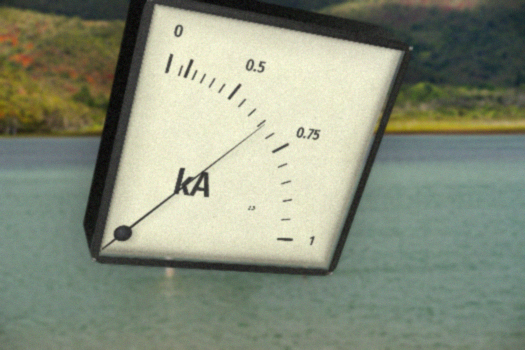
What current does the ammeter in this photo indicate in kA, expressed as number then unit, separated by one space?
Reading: 0.65 kA
